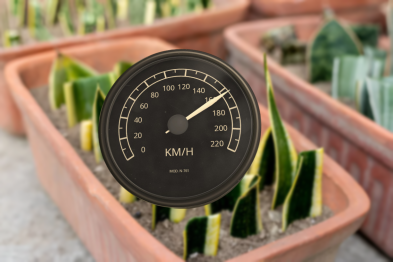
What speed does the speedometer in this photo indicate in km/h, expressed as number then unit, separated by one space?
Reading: 165 km/h
